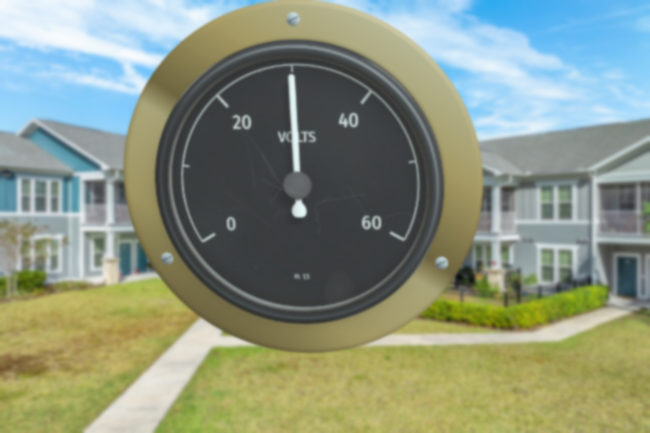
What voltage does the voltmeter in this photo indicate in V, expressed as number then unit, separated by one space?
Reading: 30 V
